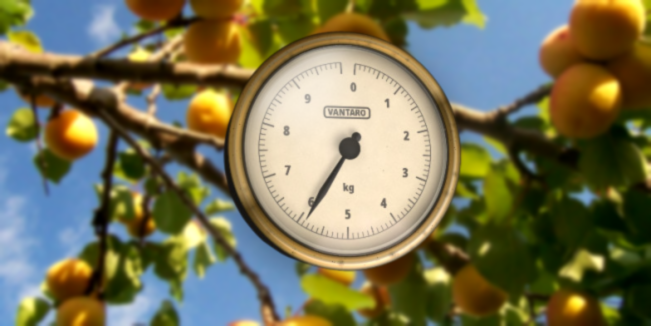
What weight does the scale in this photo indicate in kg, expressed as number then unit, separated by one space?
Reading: 5.9 kg
